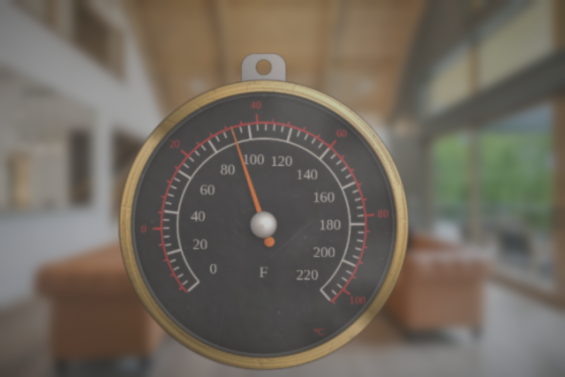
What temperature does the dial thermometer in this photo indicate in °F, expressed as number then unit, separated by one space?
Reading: 92 °F
